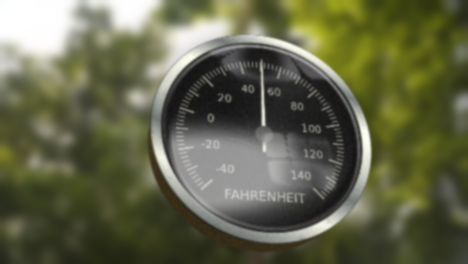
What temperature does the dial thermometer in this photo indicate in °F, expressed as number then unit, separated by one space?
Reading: 50 °F
